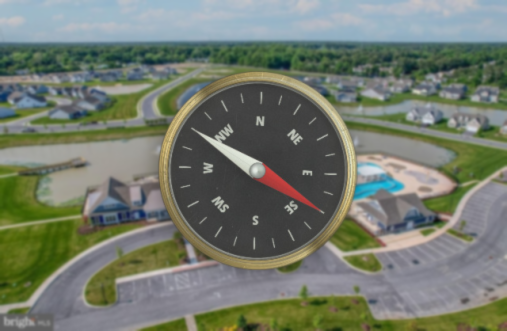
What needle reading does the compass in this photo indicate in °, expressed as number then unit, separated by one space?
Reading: 120 °
